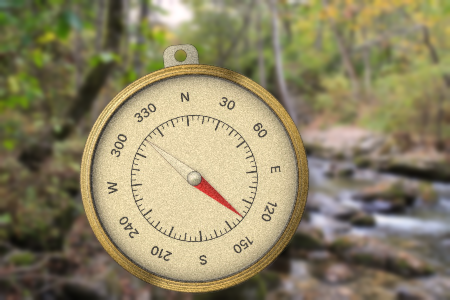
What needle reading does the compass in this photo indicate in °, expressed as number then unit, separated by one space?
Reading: 135 °
